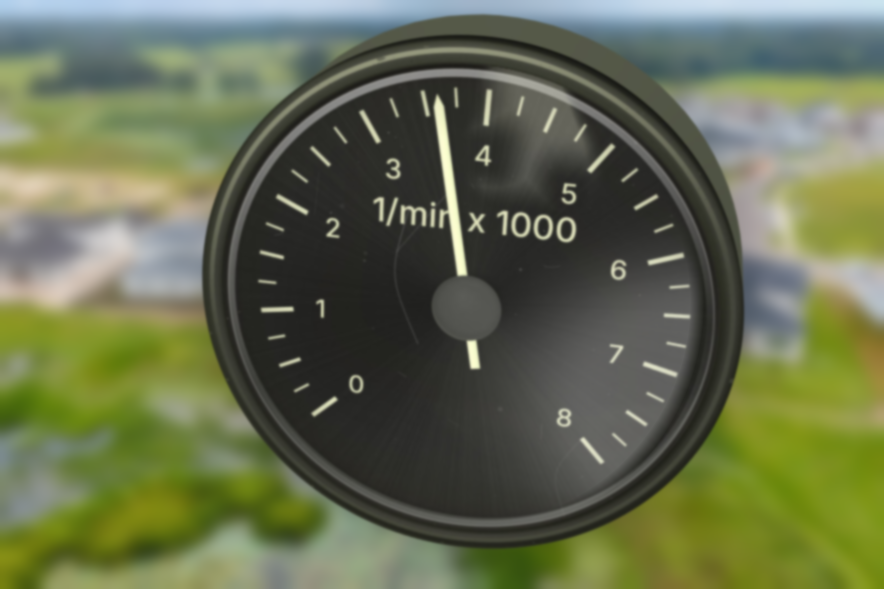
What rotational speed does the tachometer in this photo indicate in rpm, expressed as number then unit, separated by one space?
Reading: 3625 rpm
